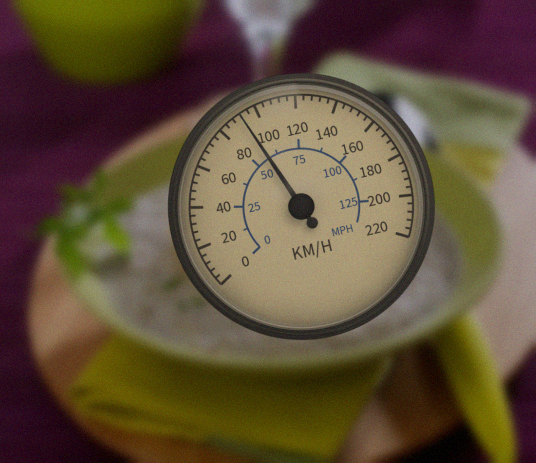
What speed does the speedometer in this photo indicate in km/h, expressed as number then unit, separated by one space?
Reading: 92 km/h
